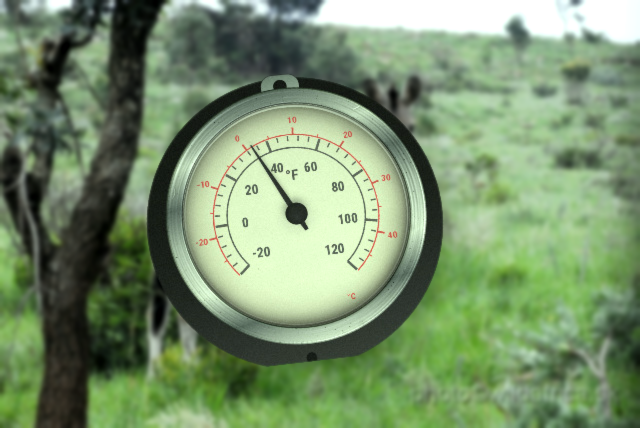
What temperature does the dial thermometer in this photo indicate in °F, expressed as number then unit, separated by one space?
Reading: 34 °F
